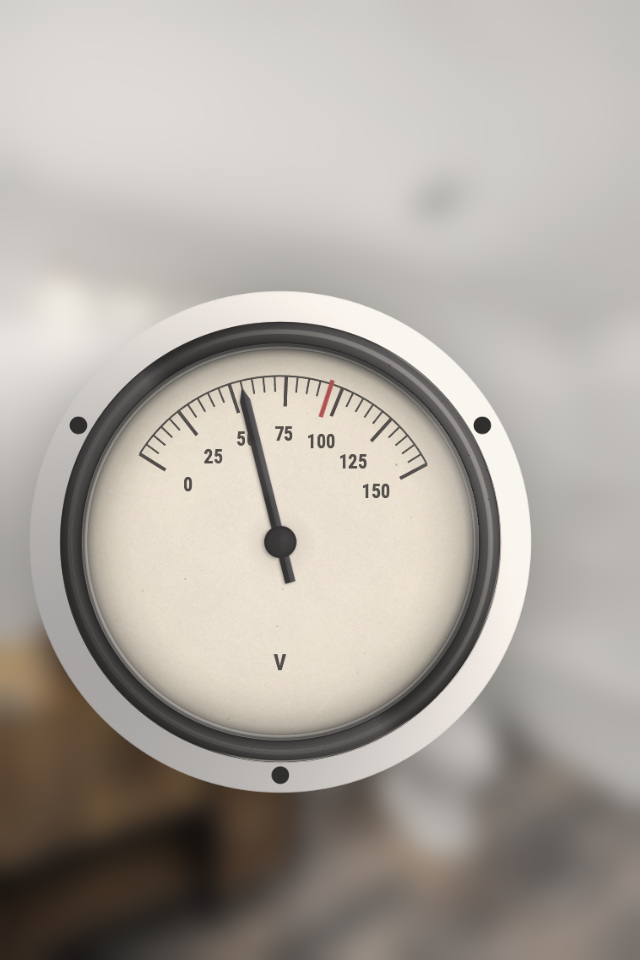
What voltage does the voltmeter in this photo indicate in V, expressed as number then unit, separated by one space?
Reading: 55 V
